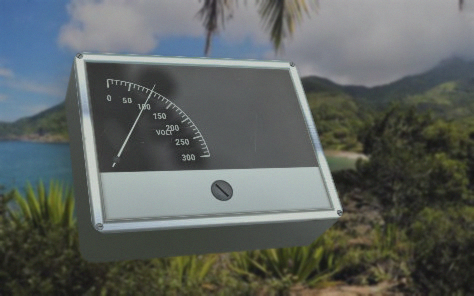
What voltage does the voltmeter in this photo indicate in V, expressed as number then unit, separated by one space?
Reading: 100 V
